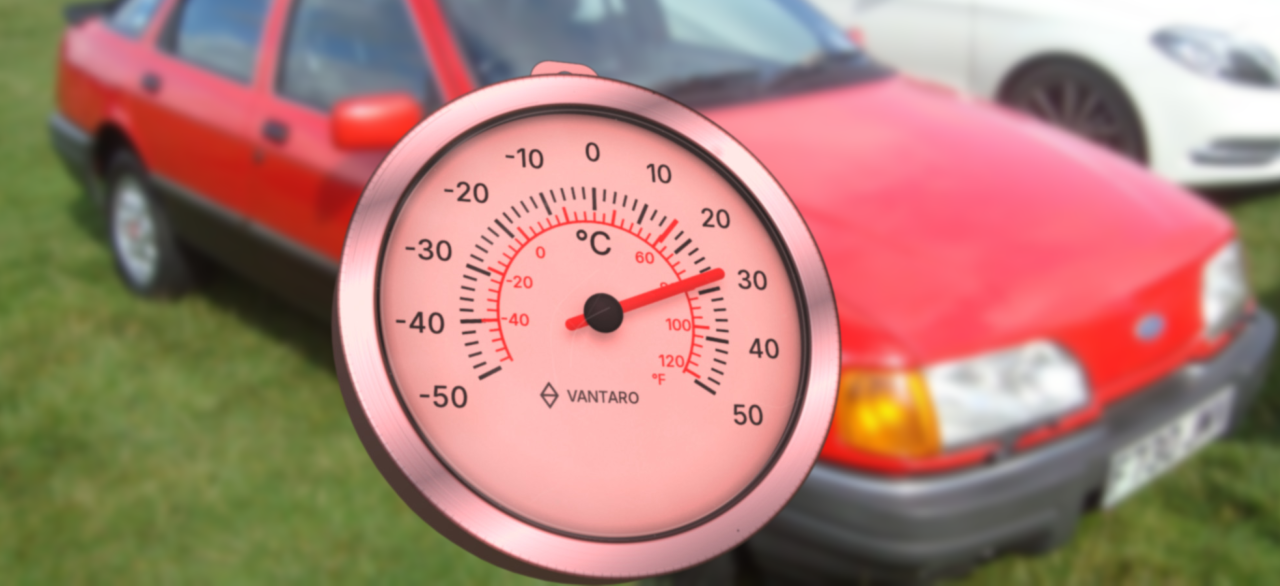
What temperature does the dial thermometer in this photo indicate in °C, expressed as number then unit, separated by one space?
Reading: 28 °C
